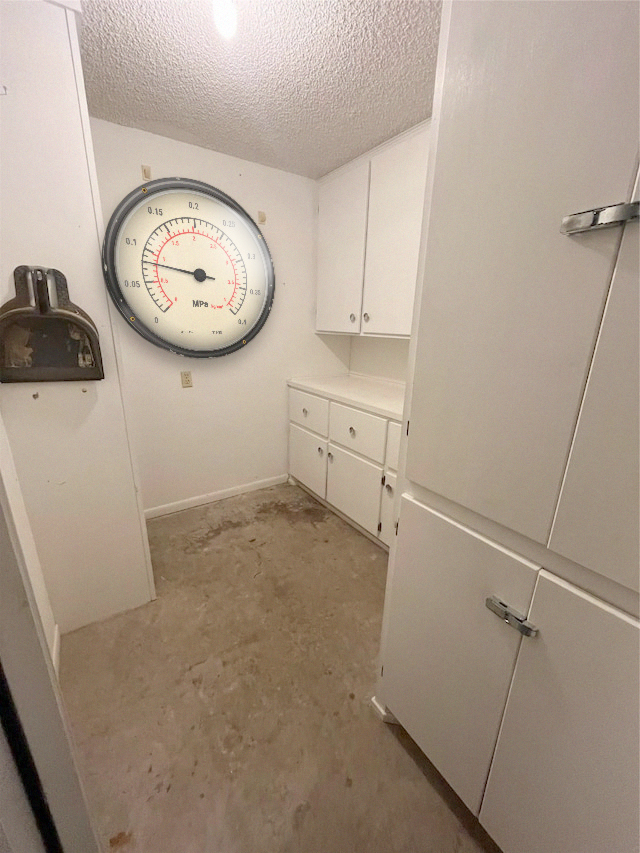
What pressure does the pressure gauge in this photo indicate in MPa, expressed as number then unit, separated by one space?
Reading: 0.08 MPa
